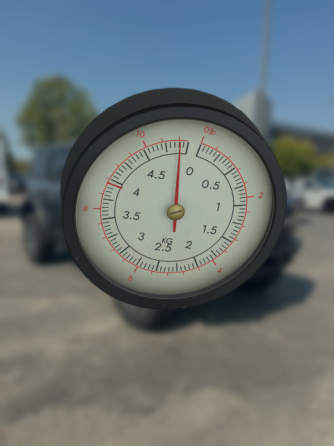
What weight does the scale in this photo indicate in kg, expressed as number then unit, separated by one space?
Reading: 4.9 kg
